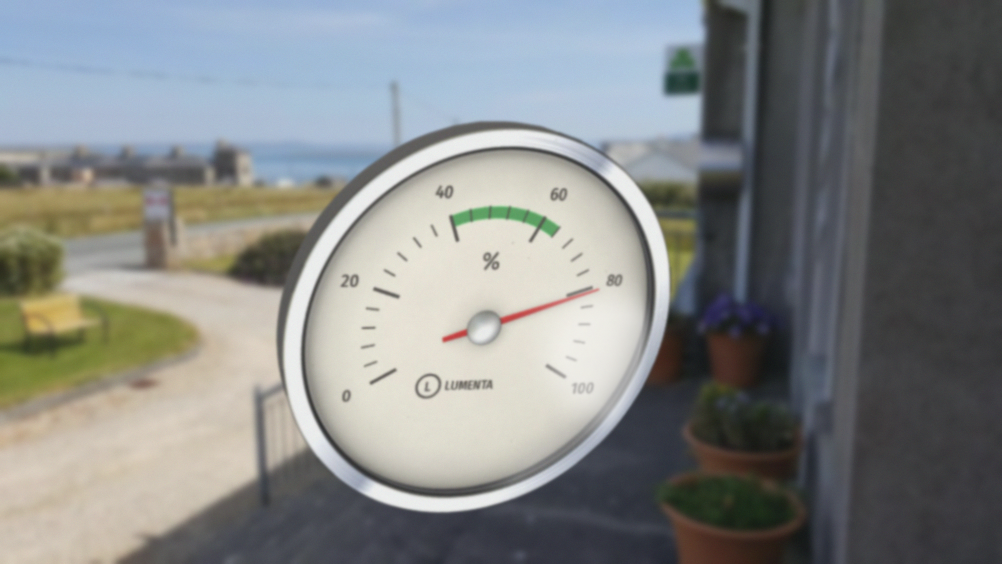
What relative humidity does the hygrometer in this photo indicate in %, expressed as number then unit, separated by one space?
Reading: 80 %
